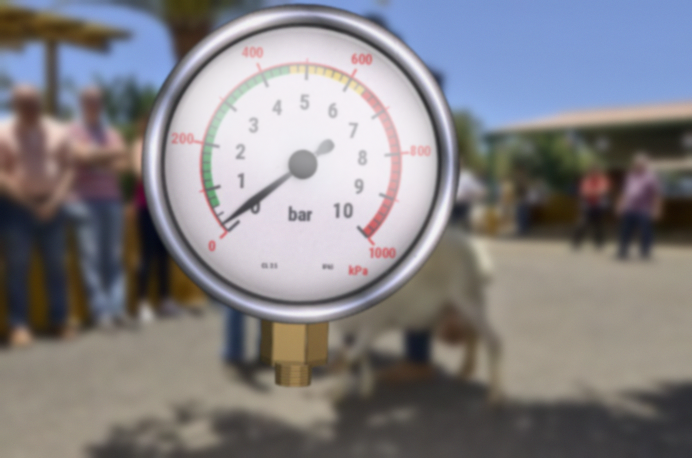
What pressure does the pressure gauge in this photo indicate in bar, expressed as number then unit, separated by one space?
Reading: 0.2 bar
